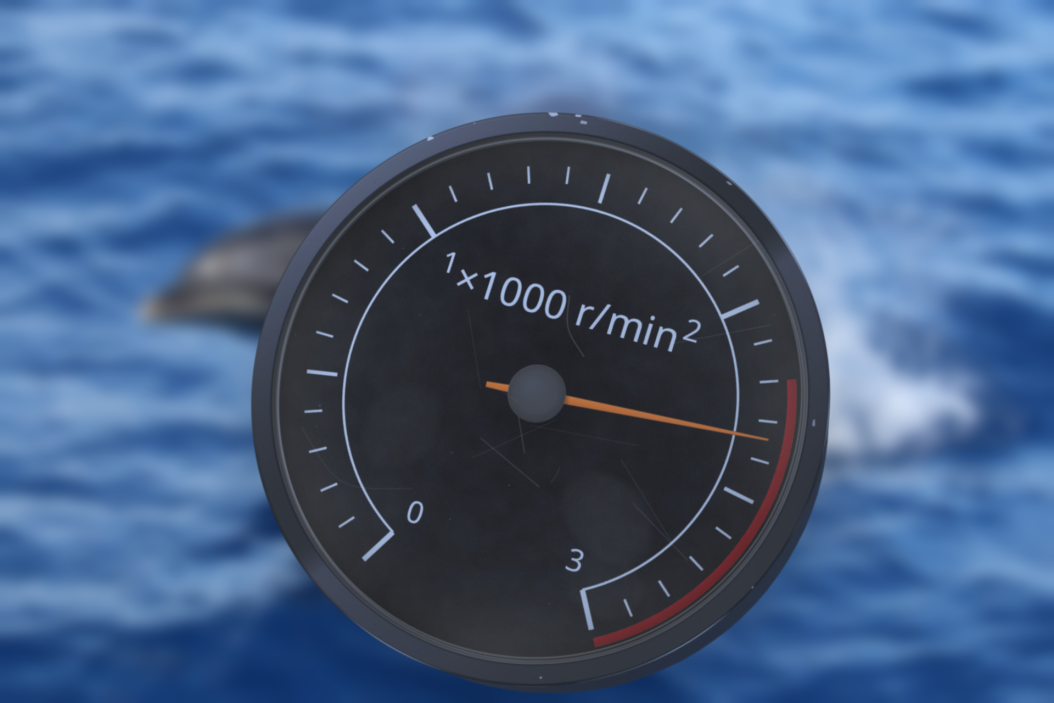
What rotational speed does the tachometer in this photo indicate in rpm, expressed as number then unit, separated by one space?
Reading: 2350 rpm
